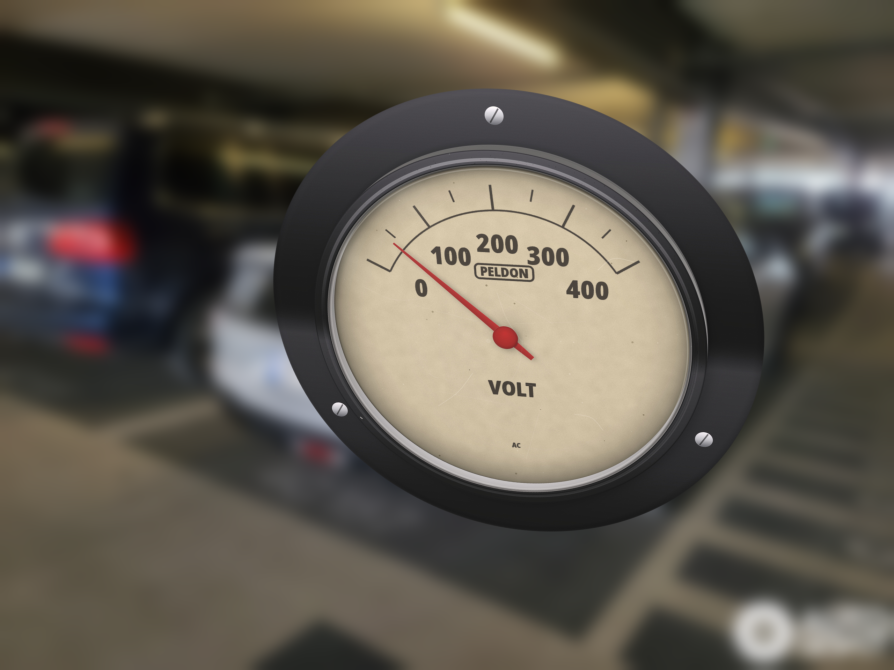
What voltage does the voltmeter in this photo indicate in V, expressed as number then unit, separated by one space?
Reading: 50 V
